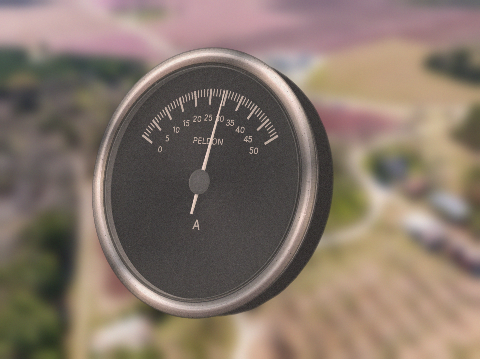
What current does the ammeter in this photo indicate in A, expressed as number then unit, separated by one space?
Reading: 30 A
